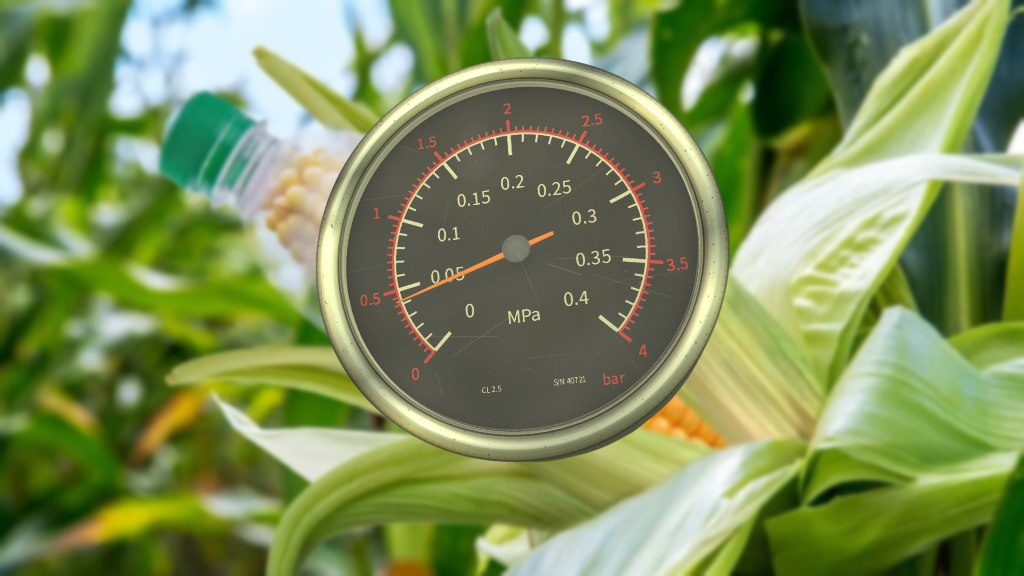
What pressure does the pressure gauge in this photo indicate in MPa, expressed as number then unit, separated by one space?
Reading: 0.04 MPa
